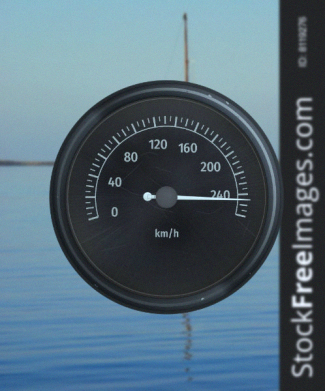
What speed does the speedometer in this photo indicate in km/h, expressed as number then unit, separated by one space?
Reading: 245 km/h
